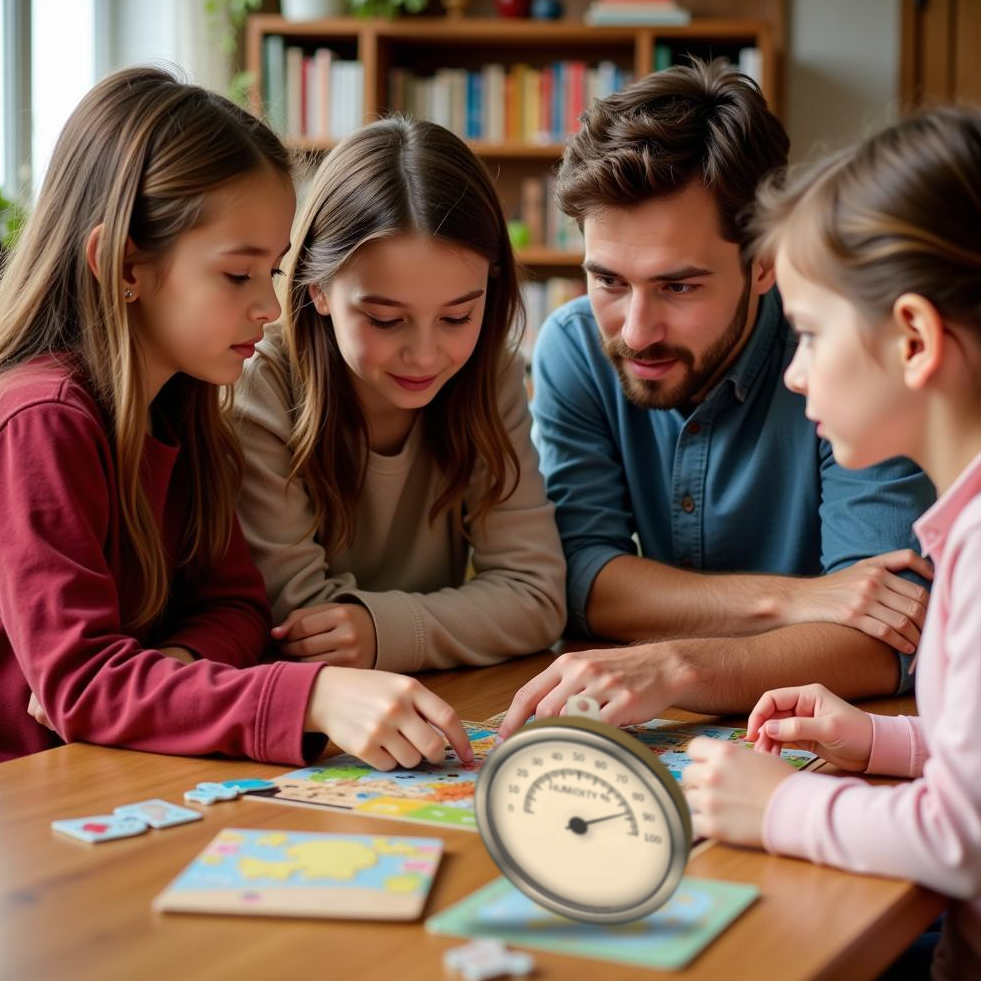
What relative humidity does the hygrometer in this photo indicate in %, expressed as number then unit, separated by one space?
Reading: 85 %
